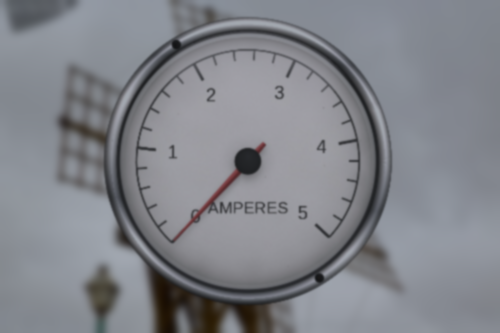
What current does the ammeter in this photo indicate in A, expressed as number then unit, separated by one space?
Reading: 0 A
